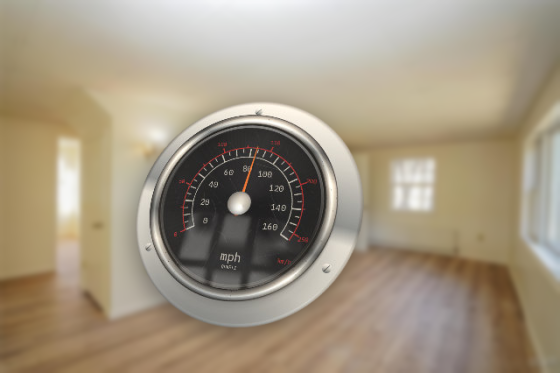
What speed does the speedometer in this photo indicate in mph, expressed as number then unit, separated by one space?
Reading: 85 mph
